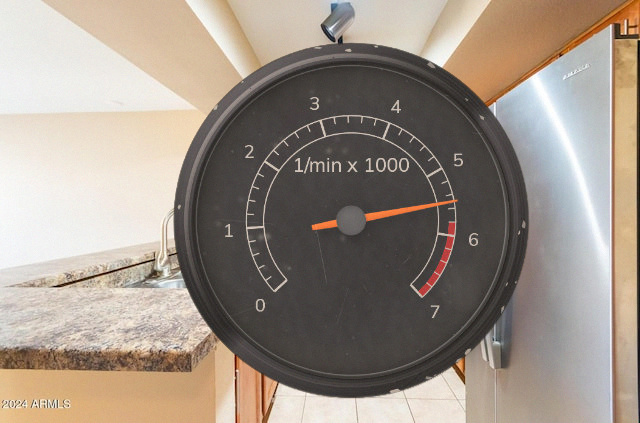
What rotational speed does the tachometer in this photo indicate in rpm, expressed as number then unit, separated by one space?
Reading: 5500 rpm
